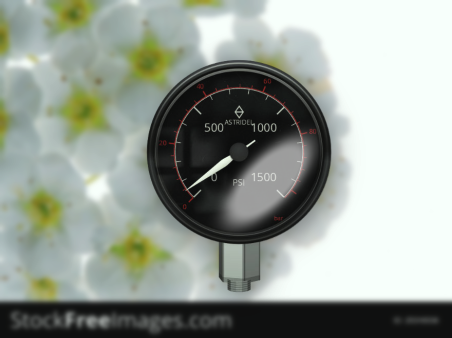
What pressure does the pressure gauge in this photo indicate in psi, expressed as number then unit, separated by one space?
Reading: 50 psi
